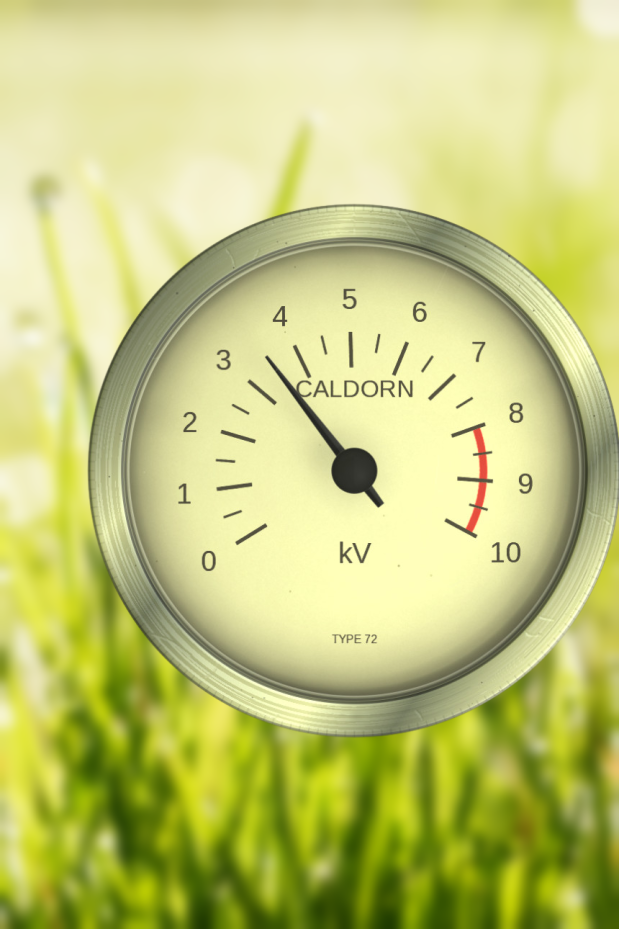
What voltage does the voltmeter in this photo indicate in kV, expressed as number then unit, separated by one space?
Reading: 3.5 kV
